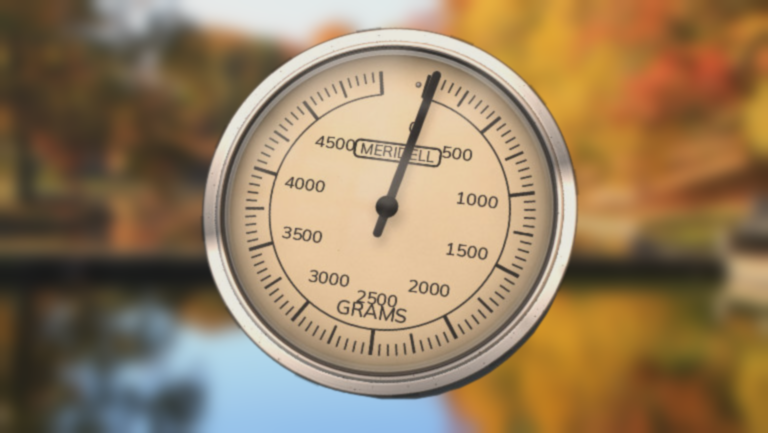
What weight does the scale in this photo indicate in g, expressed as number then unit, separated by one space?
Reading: 50 g
